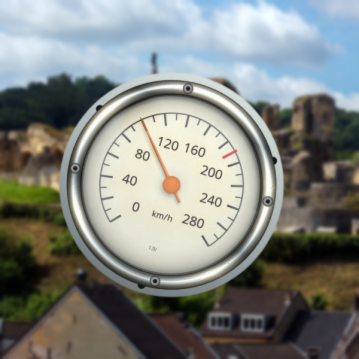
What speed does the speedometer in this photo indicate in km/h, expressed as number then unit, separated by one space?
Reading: 100 km/h
